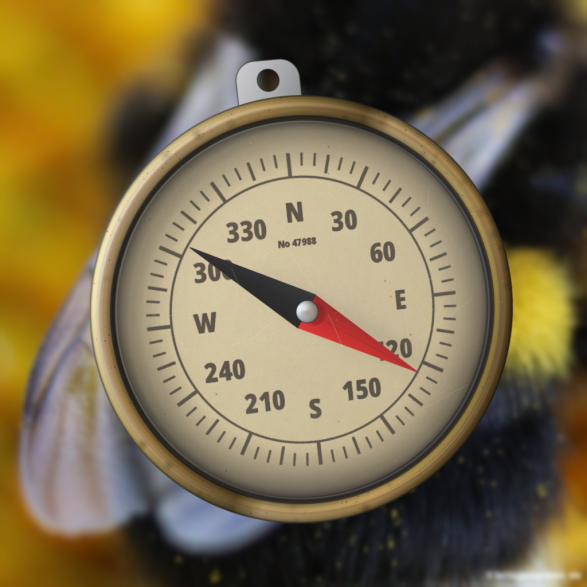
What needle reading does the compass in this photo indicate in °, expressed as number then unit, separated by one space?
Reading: 125 °
